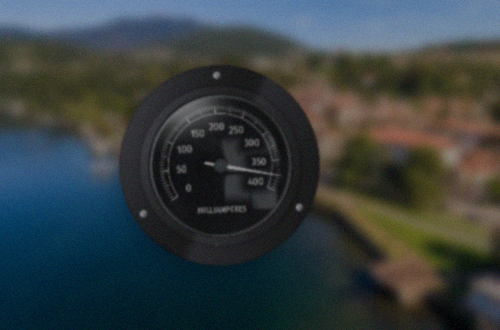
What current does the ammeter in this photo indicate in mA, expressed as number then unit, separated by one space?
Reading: 375 mA
